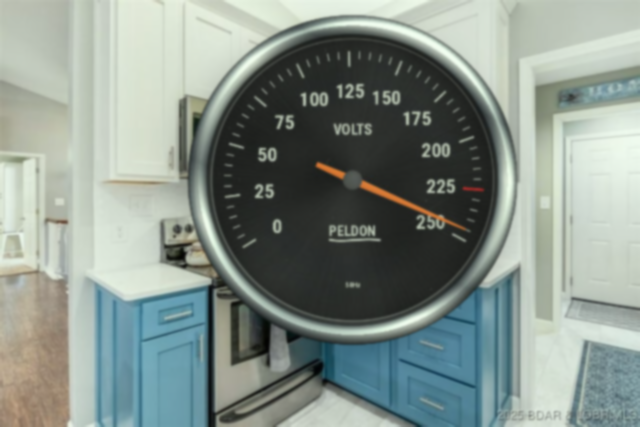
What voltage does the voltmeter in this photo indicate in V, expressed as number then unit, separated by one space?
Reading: 245 V
